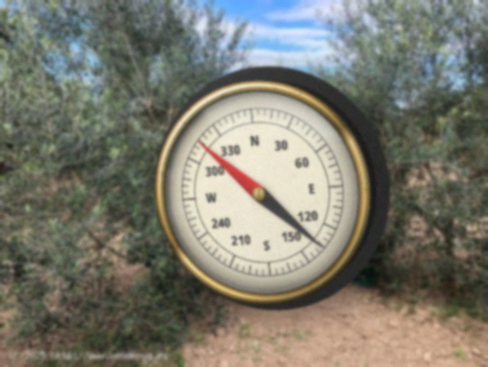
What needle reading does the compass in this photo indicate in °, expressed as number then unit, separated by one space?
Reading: 315 °
